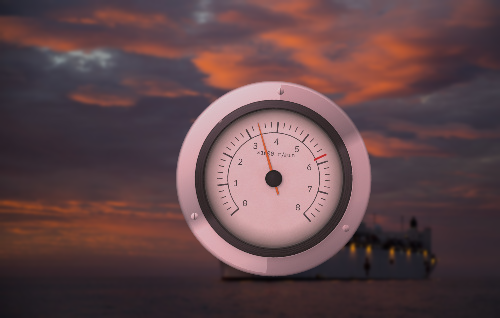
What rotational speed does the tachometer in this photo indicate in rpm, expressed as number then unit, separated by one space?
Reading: 3400 rpm
